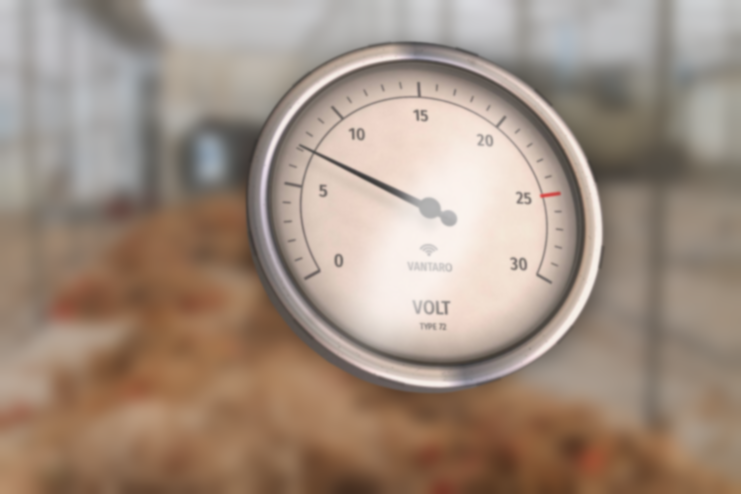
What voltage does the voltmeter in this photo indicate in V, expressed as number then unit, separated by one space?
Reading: 7 V
